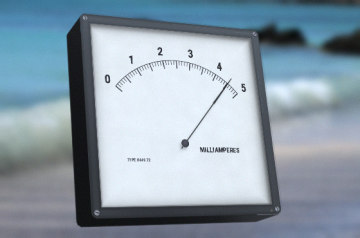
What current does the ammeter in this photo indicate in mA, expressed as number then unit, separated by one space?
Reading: 4.5 mA
